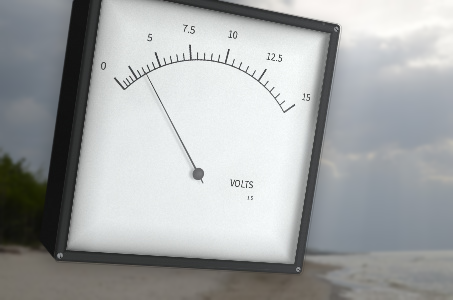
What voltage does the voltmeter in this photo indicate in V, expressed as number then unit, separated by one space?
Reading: 3.5 V
